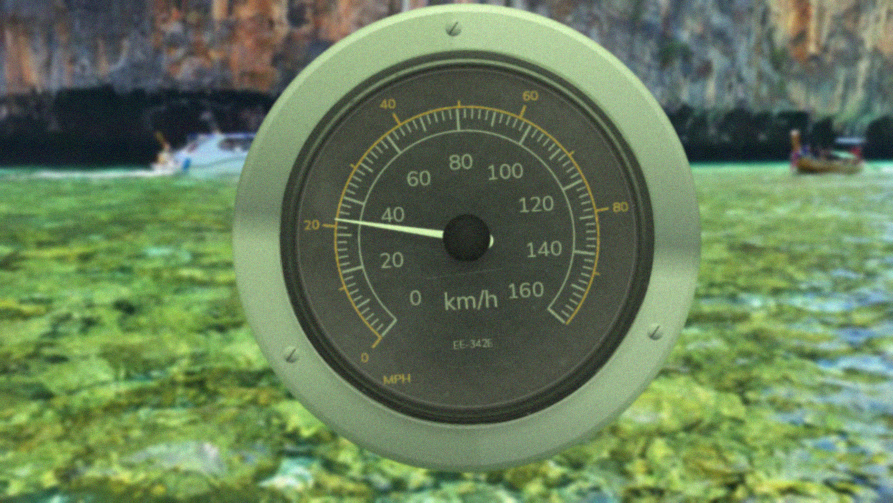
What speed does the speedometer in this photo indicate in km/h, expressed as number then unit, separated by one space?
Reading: 34 km/h
